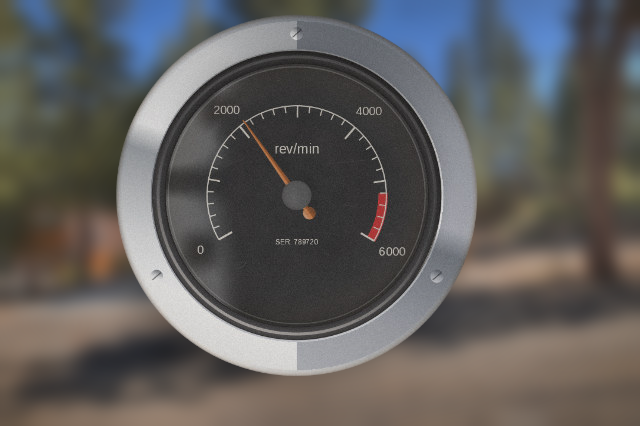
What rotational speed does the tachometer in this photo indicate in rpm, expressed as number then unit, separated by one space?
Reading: 2100 rpm
